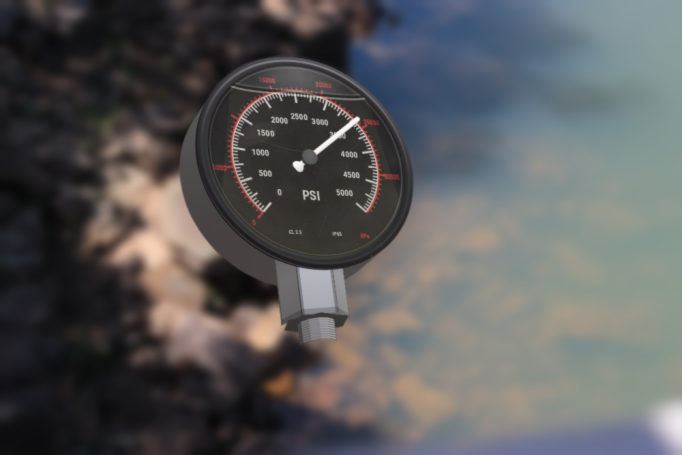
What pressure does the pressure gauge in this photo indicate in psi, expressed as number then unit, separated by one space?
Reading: 3500 psi
